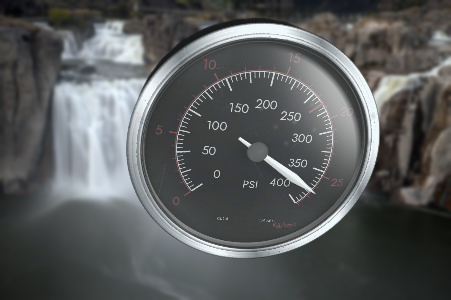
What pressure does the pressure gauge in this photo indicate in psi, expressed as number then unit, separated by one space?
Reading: 375 psi
